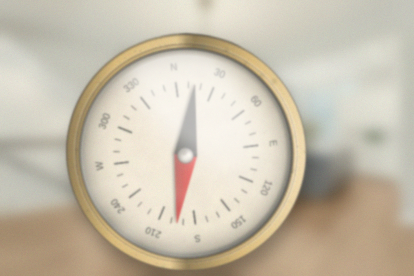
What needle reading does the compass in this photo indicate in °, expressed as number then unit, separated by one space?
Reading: 195 °
